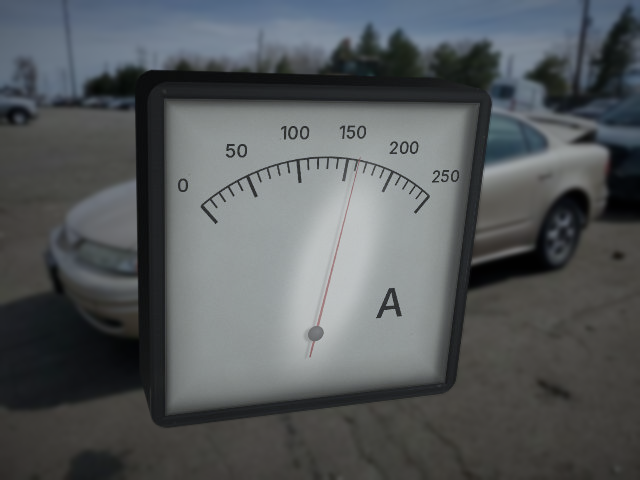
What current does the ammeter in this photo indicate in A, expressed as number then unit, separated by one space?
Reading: 160 A
